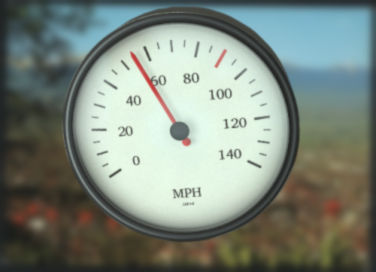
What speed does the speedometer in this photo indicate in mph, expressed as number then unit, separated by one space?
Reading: 55 mph
